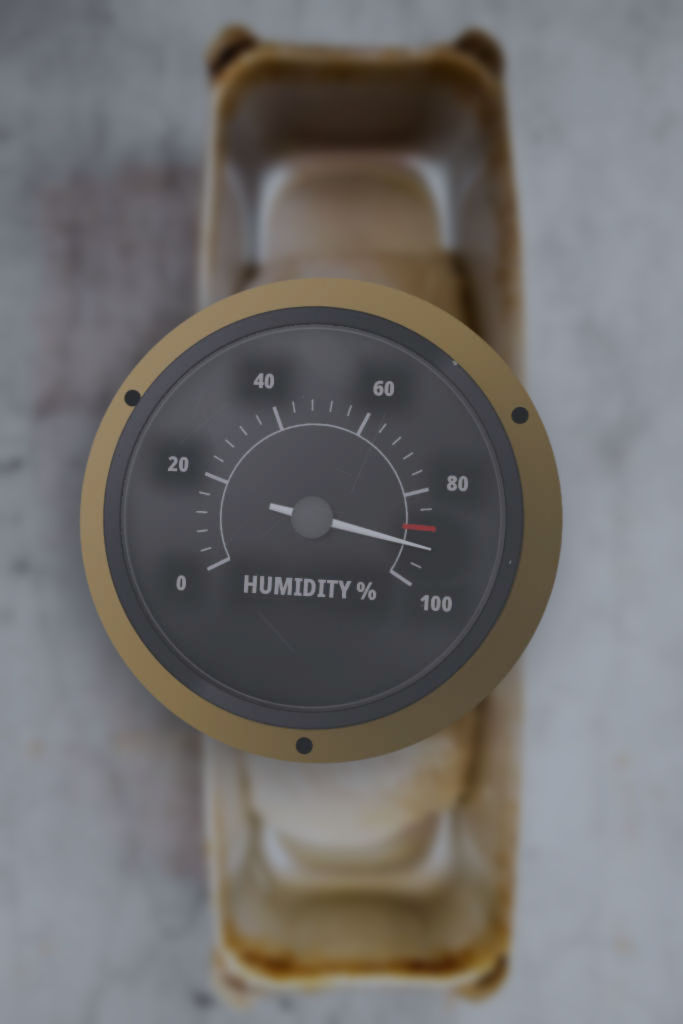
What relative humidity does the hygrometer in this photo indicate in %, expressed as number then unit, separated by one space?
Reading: 92 %
